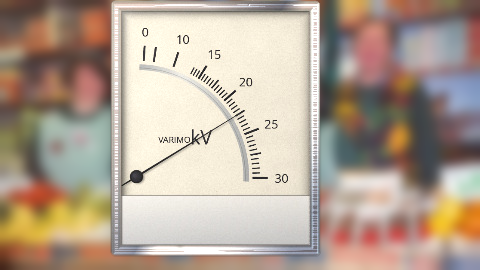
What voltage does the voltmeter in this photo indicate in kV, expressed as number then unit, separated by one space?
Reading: 22.5 kV
